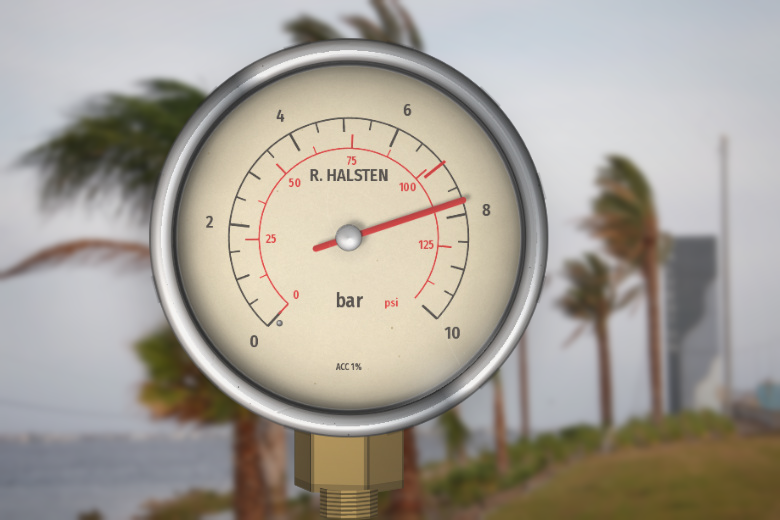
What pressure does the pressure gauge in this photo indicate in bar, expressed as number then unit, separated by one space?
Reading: 7.75 bar
